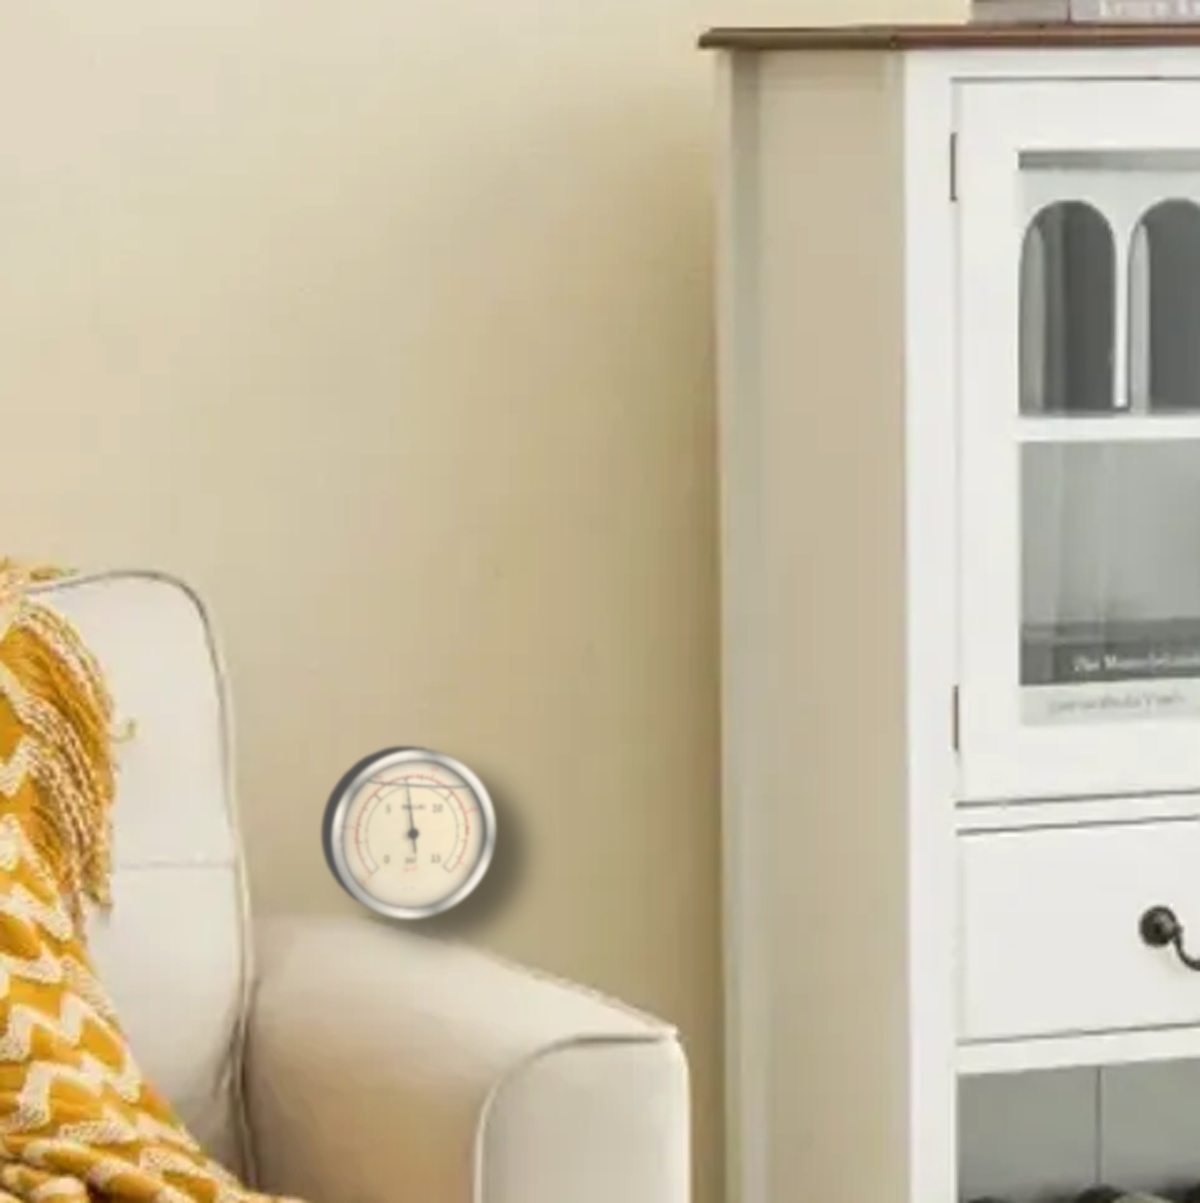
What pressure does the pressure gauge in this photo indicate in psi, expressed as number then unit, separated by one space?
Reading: 7 psi
